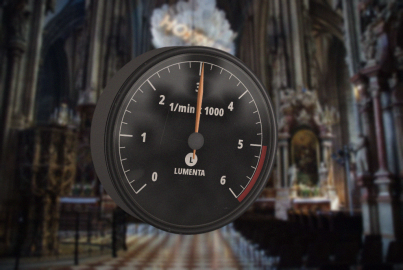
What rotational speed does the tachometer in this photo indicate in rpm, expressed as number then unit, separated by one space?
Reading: 3000 rpm
